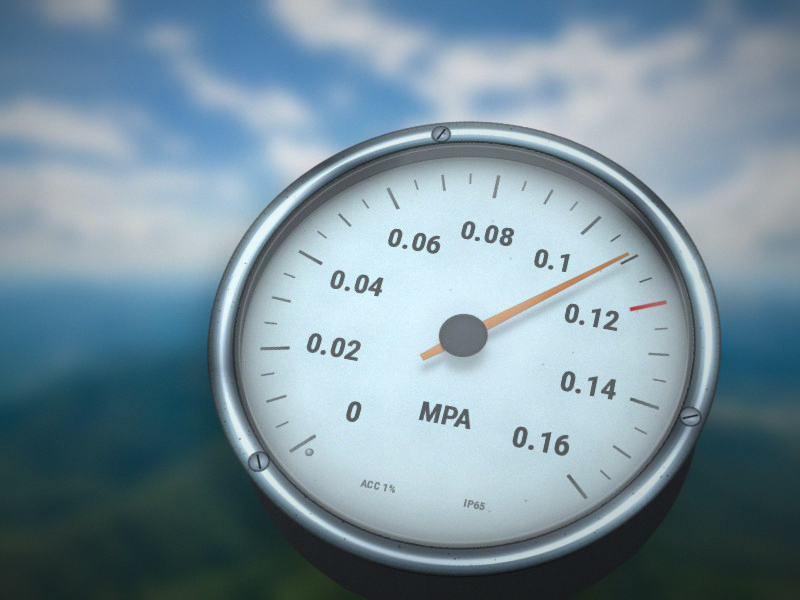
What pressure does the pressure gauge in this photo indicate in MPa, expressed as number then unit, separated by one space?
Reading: 0.11 MPa
